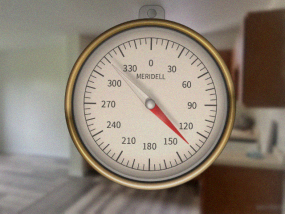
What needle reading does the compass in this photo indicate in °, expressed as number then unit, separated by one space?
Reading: 135 °
